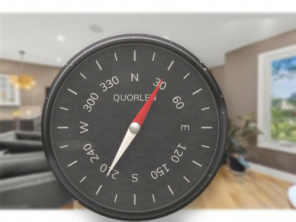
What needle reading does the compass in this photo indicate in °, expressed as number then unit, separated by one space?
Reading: 30 °
